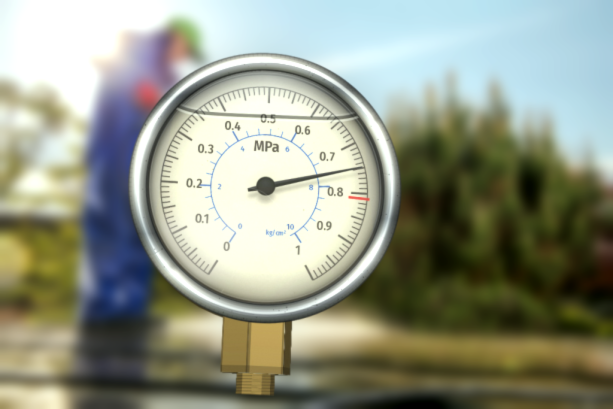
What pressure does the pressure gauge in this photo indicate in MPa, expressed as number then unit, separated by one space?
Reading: 0.75 MPa
